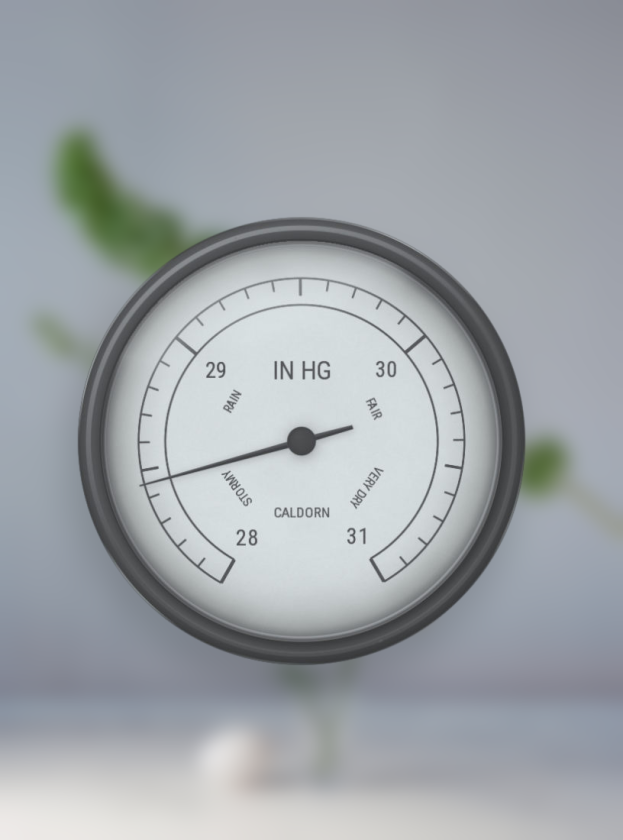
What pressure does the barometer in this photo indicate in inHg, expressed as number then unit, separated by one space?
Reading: 28.45 inHg
